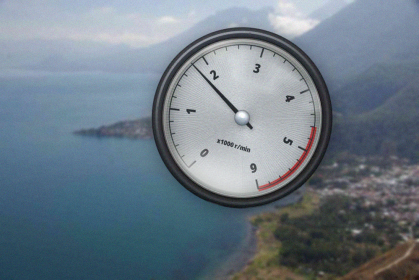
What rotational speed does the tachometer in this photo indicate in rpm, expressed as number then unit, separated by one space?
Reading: 1800 rpm
